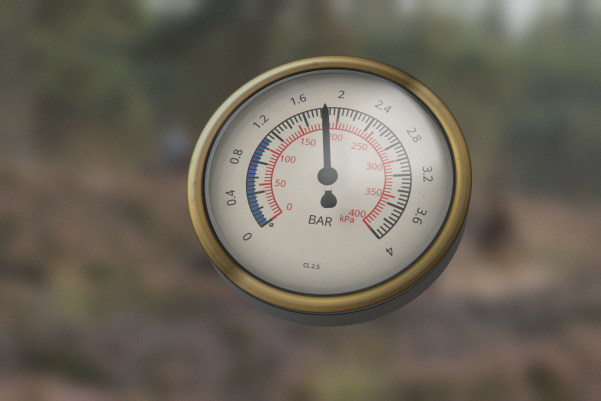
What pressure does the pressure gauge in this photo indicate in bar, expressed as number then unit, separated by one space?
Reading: 1.85 bar
